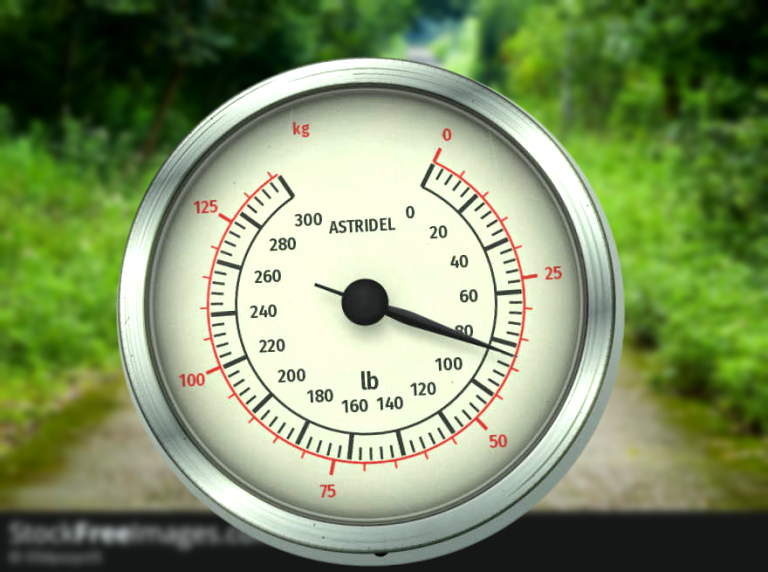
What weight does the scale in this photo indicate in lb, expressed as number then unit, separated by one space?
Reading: 84 lb
